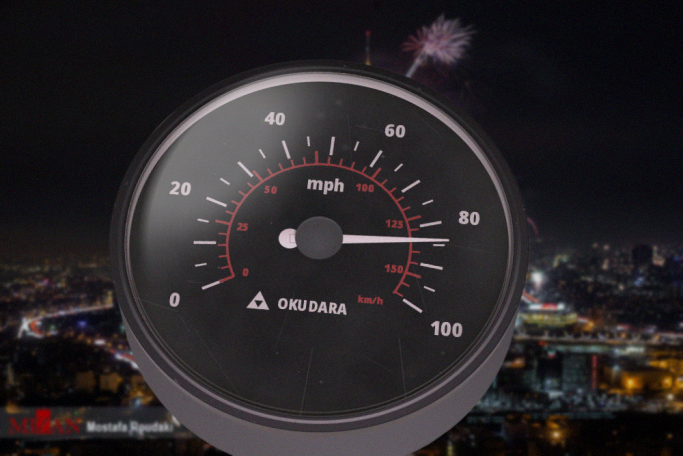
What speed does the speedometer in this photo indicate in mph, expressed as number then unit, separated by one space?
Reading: 85 mph
